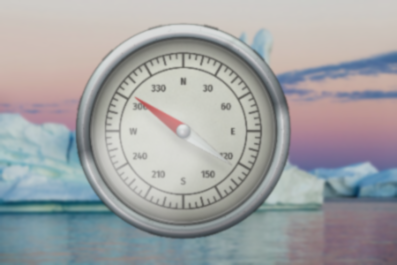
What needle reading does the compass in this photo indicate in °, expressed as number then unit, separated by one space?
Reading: 305 °
